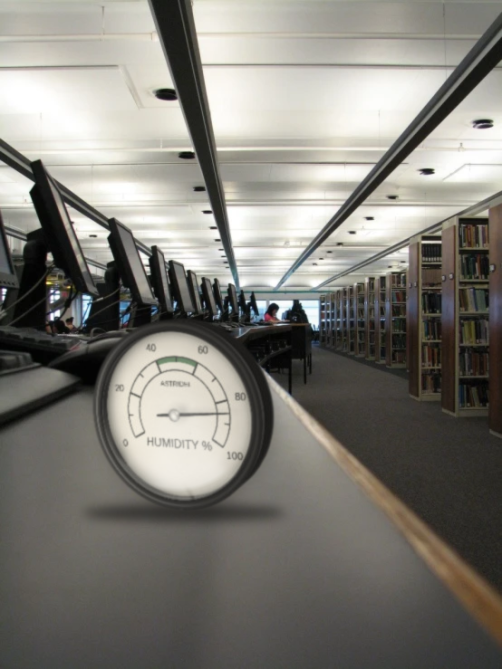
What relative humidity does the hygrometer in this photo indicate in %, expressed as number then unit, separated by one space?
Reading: 85 %
